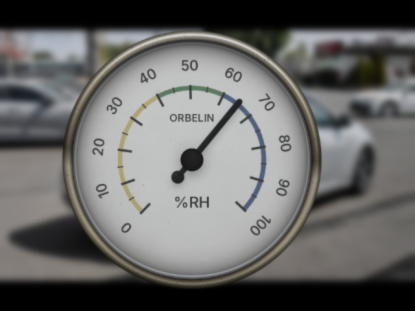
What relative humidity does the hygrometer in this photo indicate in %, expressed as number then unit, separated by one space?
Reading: 65 %
